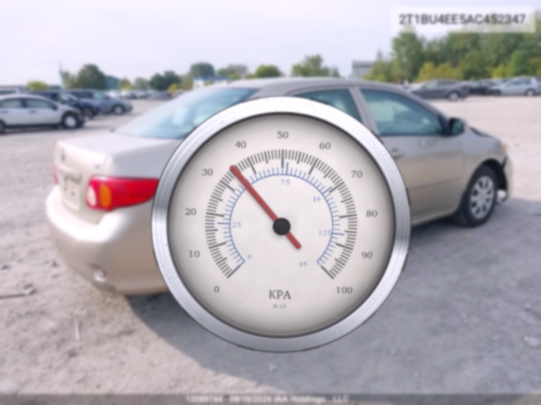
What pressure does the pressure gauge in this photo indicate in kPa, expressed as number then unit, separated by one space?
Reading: 35 kPa
